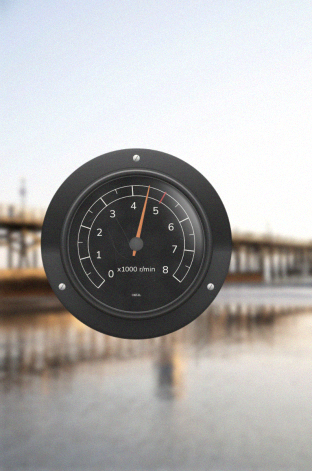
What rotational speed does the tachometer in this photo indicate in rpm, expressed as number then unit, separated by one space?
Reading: 4500 rpm
